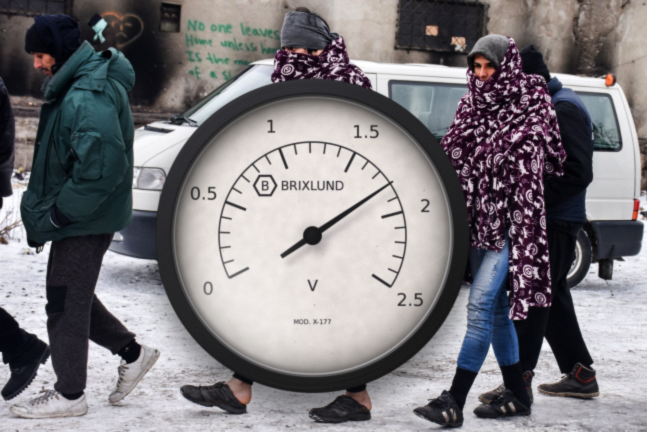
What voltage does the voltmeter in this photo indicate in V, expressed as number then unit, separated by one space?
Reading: 1.8 V
